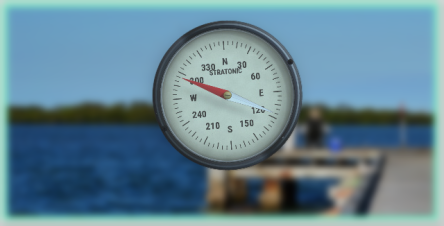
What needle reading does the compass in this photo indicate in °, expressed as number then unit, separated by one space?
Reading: 295 °
